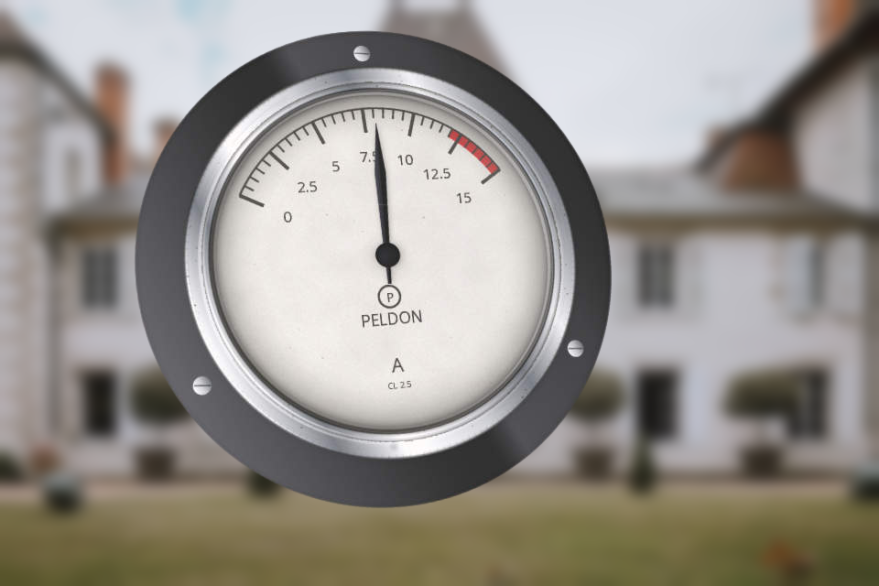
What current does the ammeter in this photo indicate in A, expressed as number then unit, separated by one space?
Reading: 8 A
